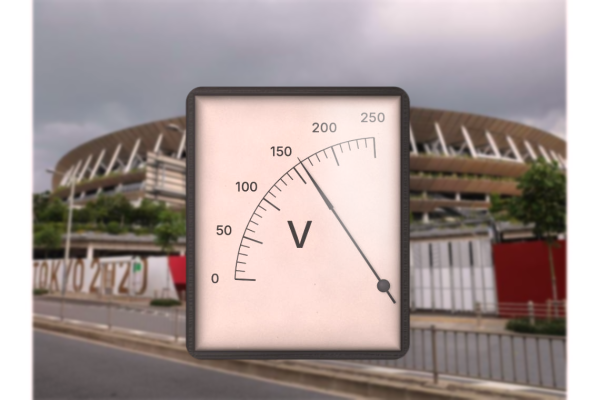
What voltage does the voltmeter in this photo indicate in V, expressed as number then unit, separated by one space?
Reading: 160 V
